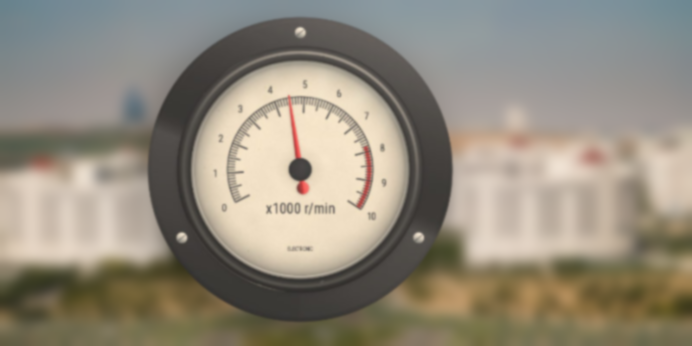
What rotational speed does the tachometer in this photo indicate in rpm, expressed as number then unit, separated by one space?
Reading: 4500 rpm
